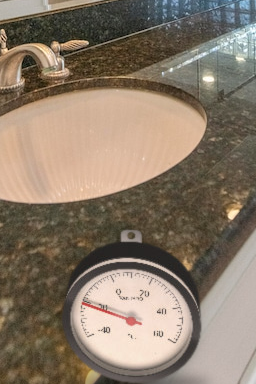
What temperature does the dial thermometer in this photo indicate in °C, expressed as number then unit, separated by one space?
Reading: -20 °C
